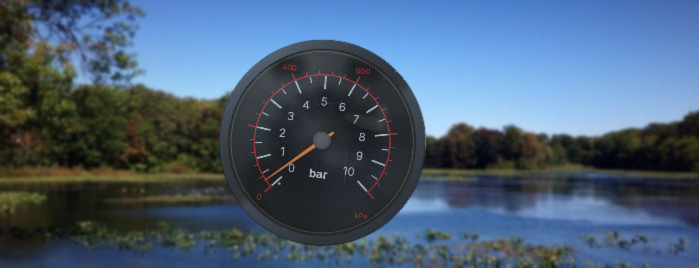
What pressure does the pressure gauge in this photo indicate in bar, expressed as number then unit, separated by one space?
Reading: 0.25 bar
